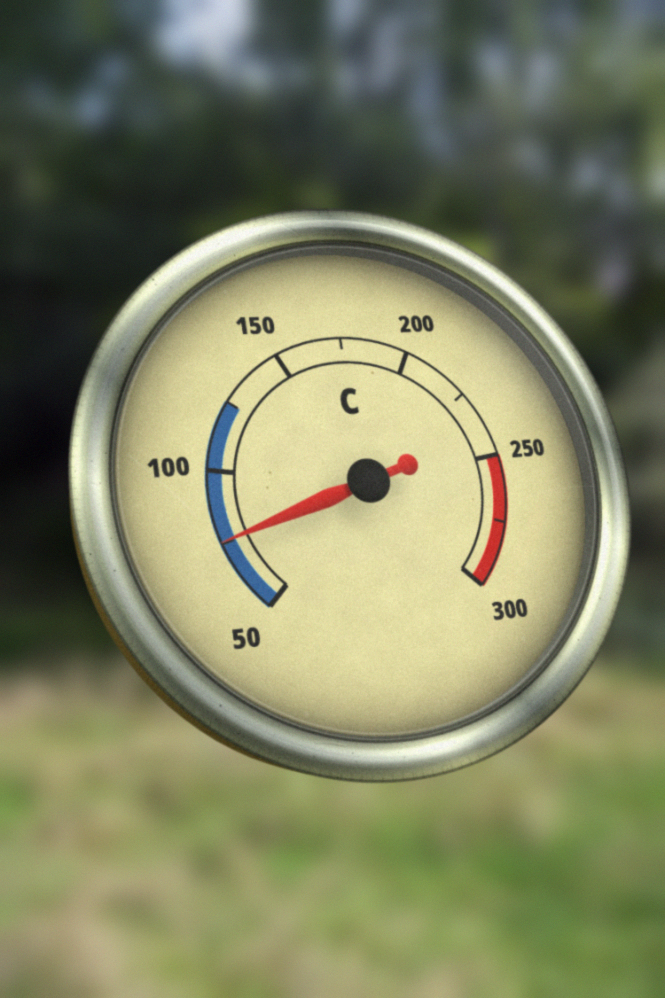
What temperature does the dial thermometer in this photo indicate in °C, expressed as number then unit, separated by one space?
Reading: 75 °C
